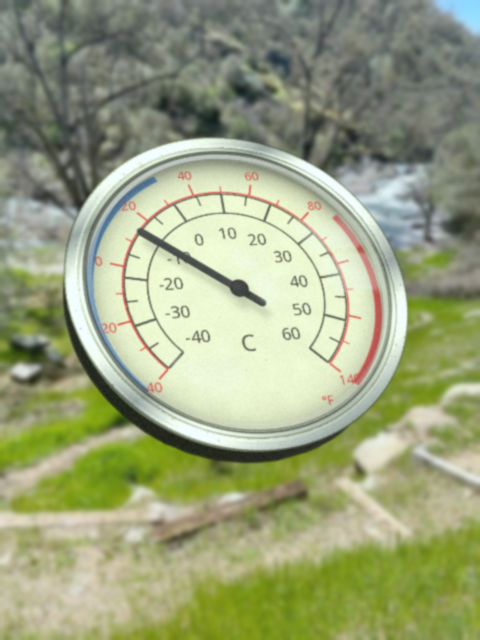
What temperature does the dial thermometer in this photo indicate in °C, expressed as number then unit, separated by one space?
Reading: -10 °C
